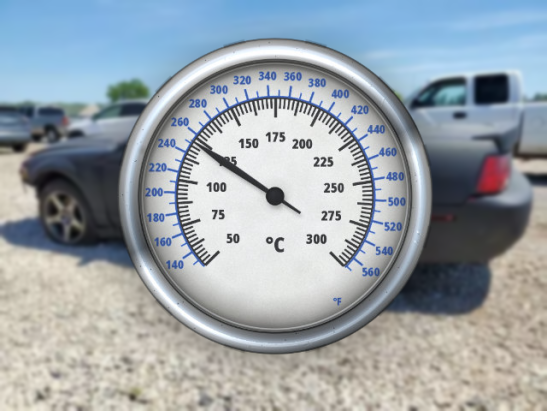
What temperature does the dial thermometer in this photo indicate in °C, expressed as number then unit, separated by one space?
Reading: 122.5 °C
